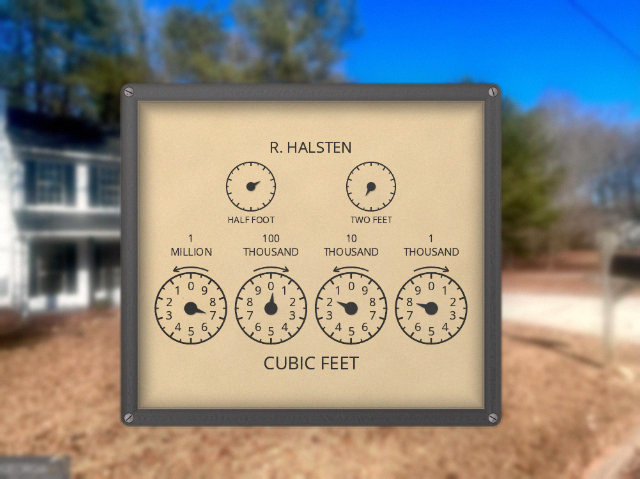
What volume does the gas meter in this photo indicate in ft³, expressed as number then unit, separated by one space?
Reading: 701800 ft³
